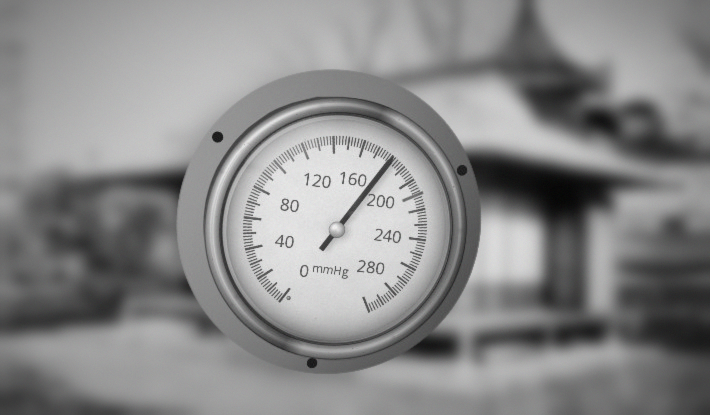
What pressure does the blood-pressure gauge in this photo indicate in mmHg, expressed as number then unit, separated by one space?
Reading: 180 mmHg
